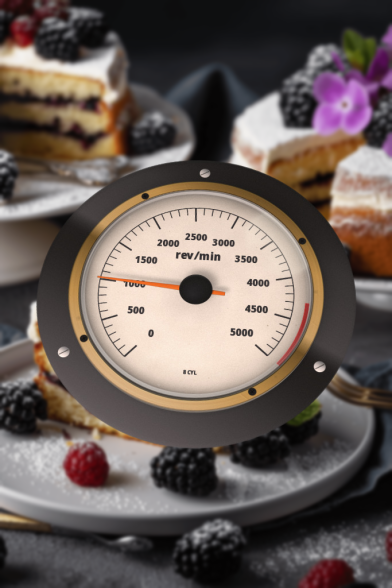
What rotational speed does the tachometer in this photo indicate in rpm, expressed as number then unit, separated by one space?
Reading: 1000 rpm
